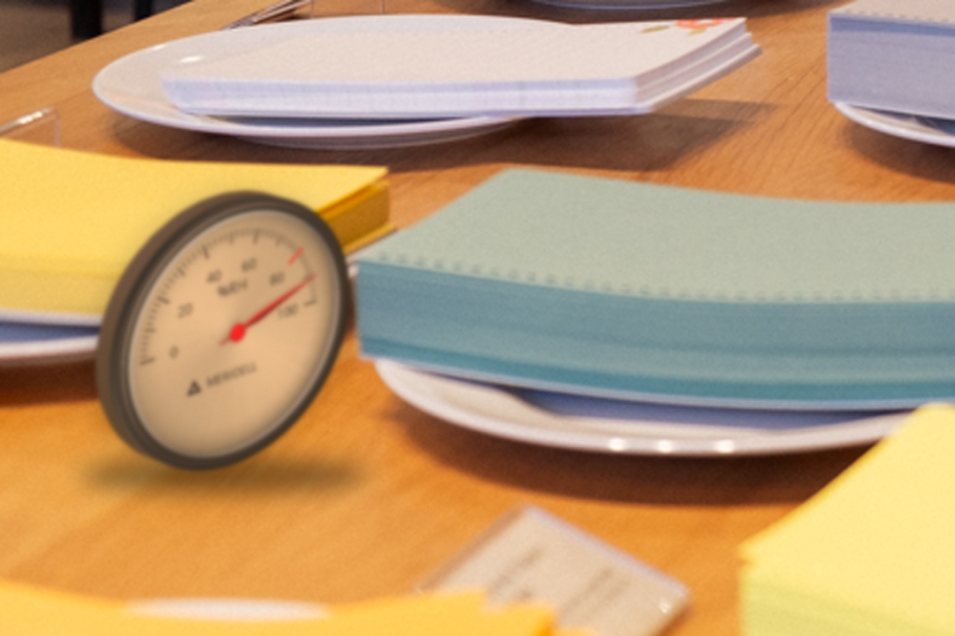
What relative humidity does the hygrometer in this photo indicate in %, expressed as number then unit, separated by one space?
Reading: 90 %
